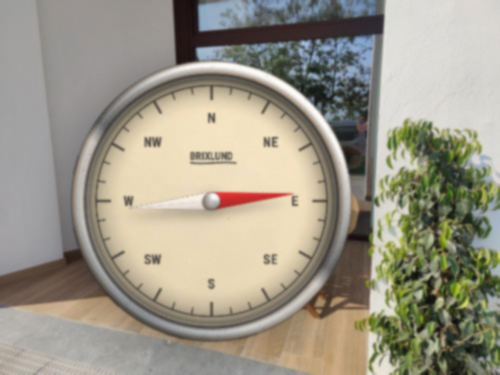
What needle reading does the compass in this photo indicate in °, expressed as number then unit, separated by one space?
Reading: 85 °
